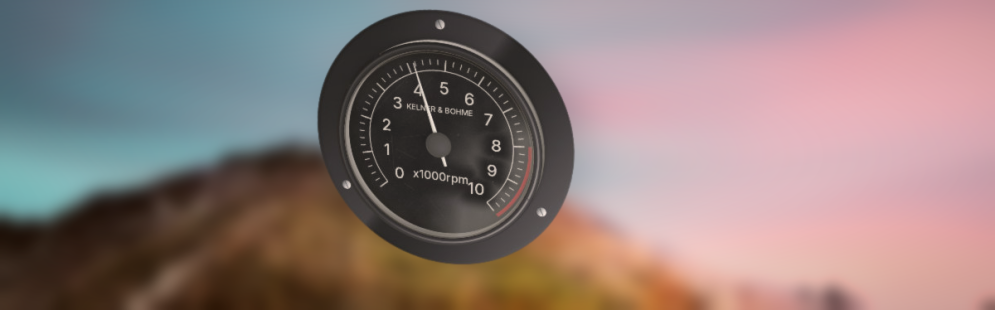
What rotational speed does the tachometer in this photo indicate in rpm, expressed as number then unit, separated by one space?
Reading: 4200 rpm
